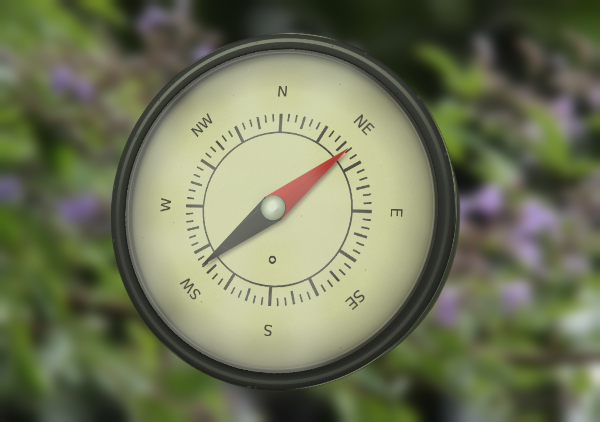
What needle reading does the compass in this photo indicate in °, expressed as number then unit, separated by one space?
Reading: 50 °
